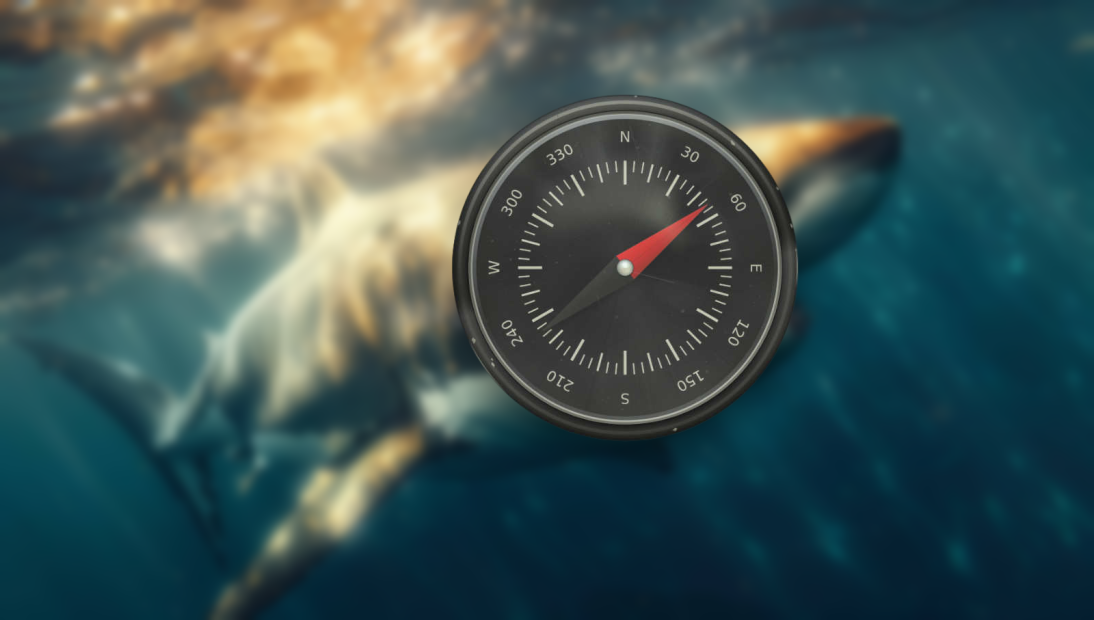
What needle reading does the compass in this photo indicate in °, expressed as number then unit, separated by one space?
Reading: 52.5 °
